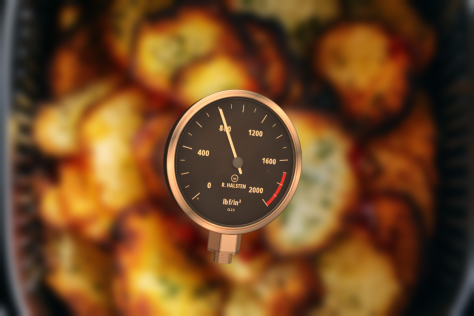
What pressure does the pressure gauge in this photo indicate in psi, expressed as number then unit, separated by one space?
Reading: 800 psi
